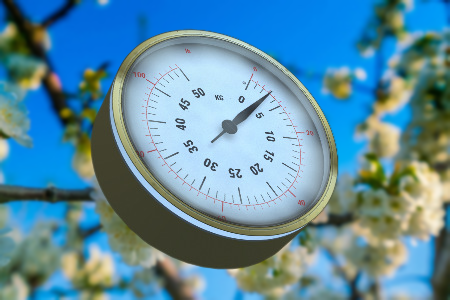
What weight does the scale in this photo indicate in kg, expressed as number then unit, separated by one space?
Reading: 3 kg
